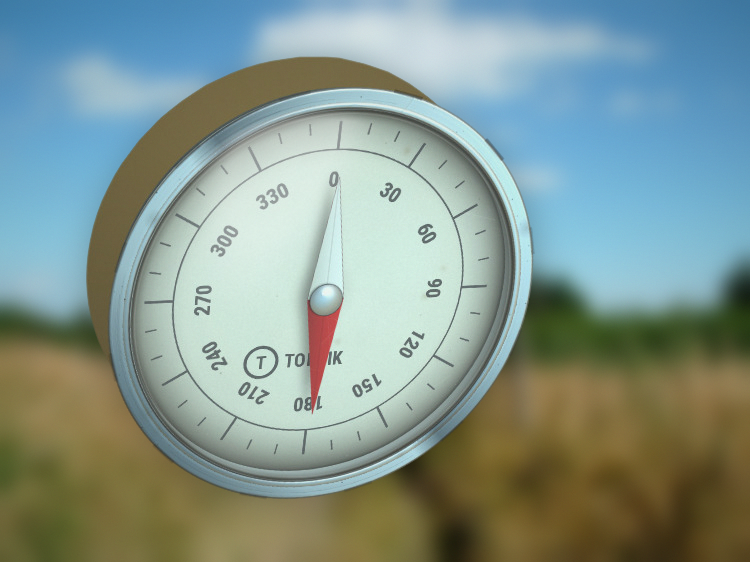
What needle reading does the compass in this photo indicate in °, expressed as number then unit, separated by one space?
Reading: 180 °
